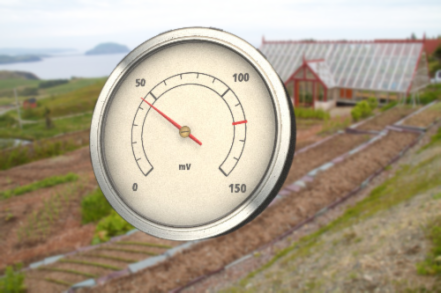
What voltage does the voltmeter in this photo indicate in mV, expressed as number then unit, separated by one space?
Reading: 45 mV
